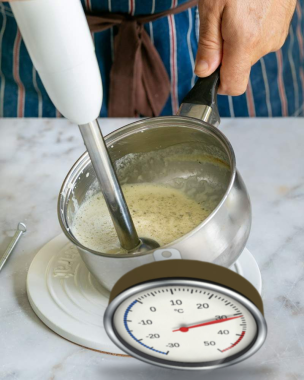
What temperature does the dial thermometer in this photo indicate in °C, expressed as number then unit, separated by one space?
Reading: 30 °C
